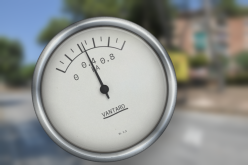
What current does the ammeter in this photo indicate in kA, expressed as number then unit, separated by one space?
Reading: 0.45 kA
